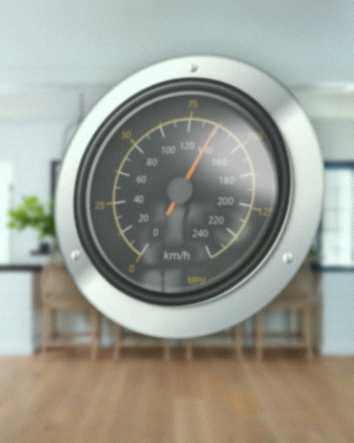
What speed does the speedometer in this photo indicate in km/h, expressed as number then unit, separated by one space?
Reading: 140 km/h
